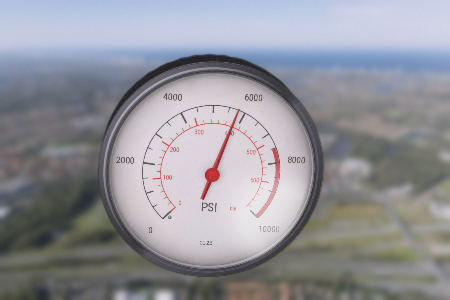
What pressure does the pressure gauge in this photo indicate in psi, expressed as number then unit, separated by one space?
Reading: 5750 psi
